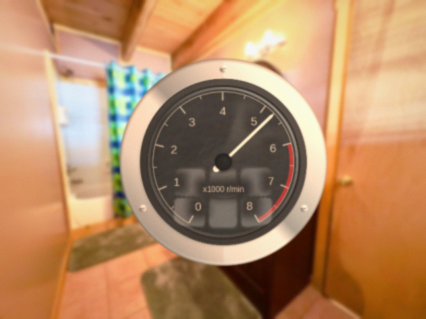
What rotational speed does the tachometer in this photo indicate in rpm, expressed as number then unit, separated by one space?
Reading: 5250 rpm
